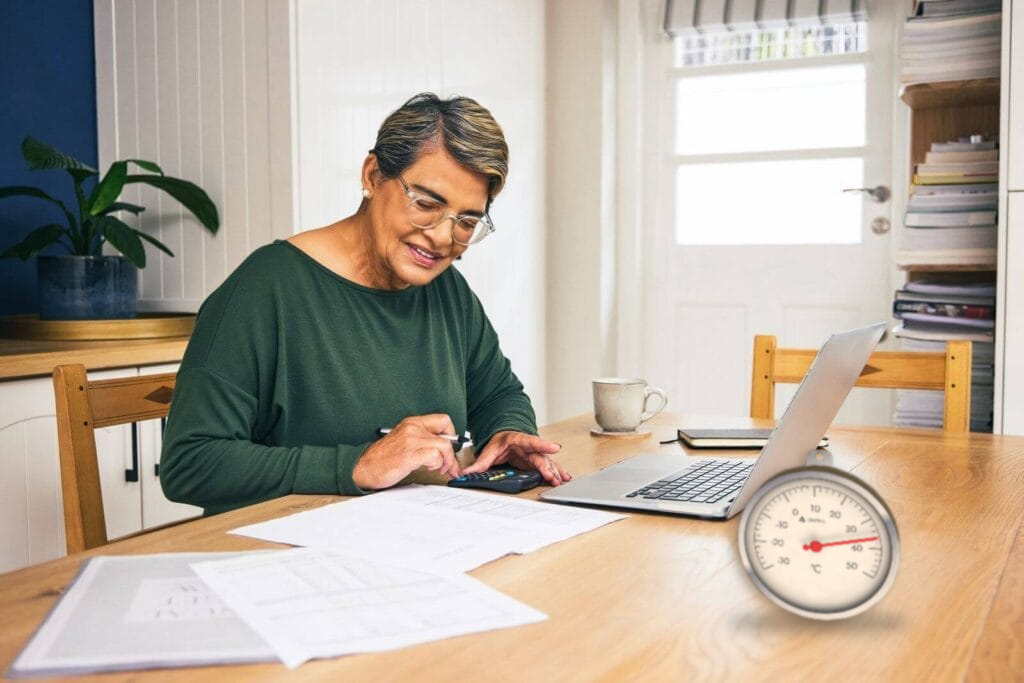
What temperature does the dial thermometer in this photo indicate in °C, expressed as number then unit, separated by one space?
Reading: 36 °C
